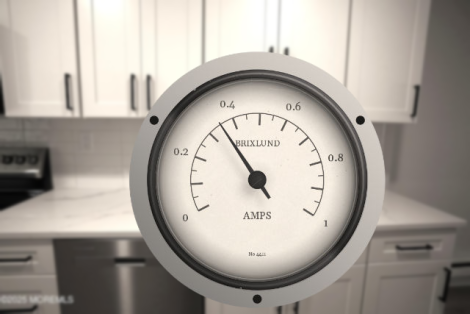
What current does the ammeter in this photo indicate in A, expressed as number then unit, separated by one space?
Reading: 0.35 A
